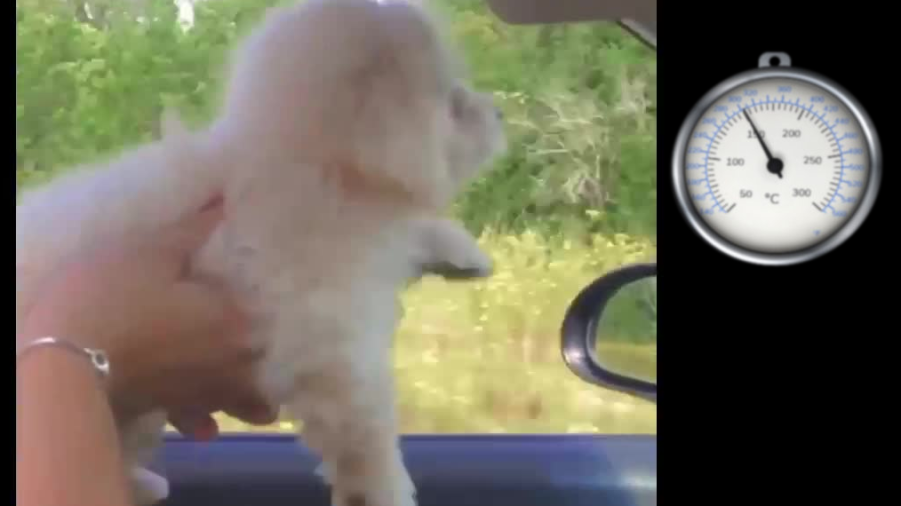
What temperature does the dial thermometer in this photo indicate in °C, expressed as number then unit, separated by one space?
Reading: 150 °C
